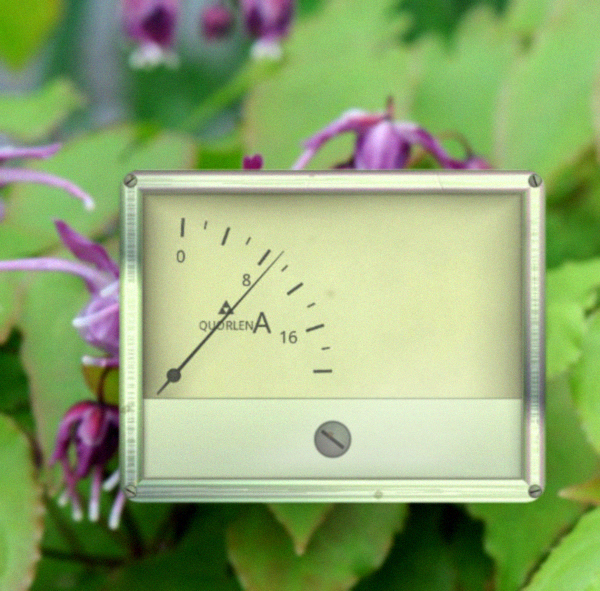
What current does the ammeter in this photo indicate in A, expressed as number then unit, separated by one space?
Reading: 9 A
